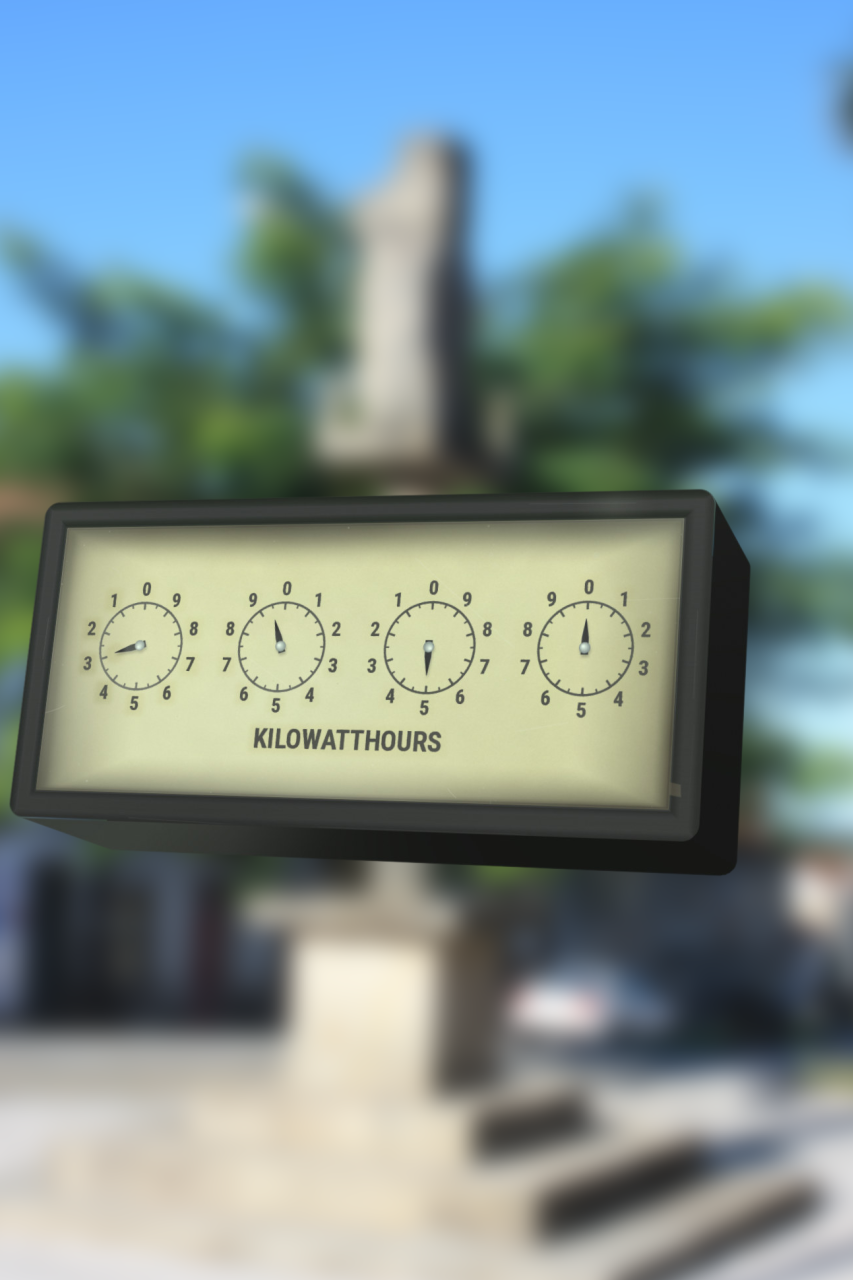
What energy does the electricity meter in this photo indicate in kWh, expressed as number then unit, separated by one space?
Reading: 2950 kWh
